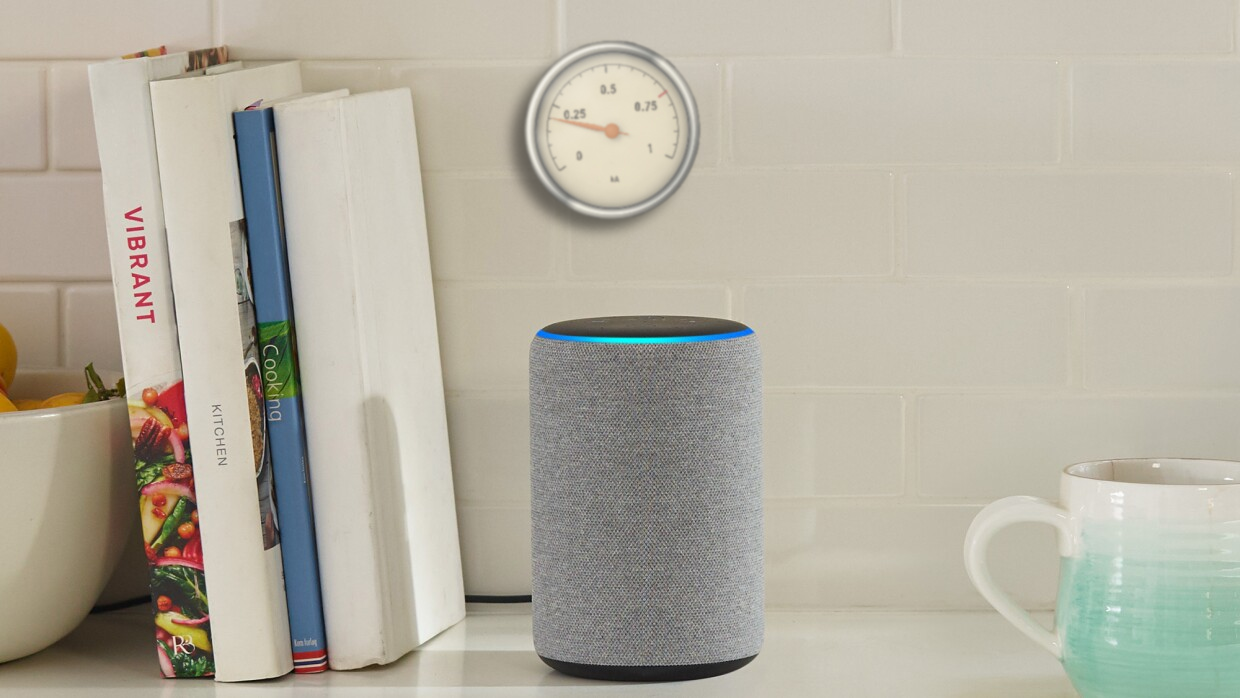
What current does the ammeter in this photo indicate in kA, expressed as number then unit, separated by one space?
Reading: 0.2 kA
